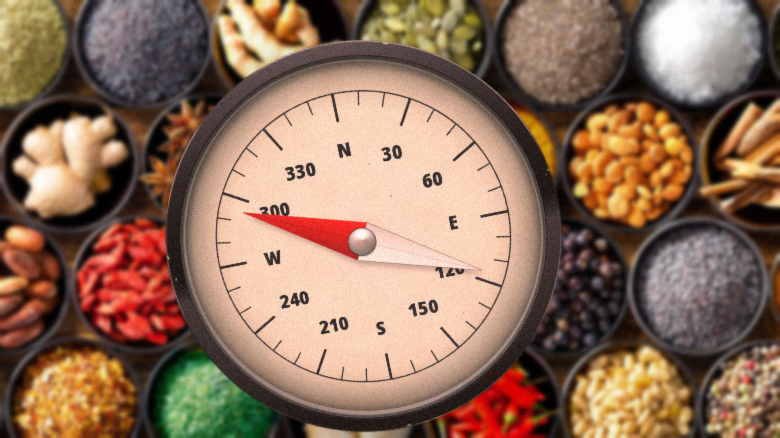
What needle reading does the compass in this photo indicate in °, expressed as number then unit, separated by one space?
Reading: 295 °
